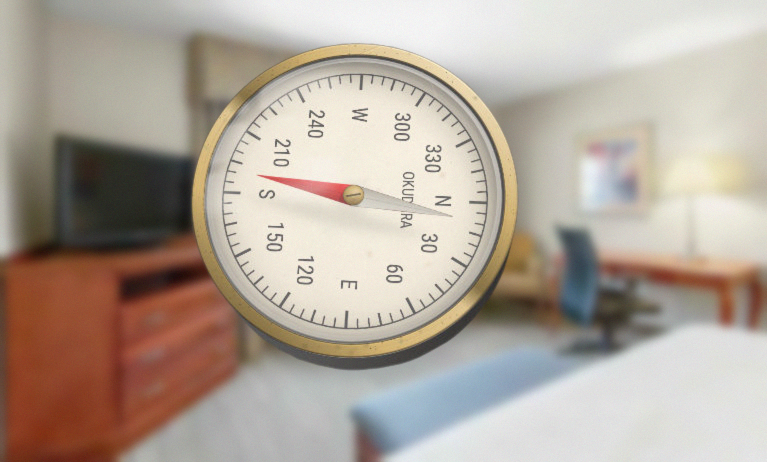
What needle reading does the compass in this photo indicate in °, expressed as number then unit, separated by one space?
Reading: 190 °
